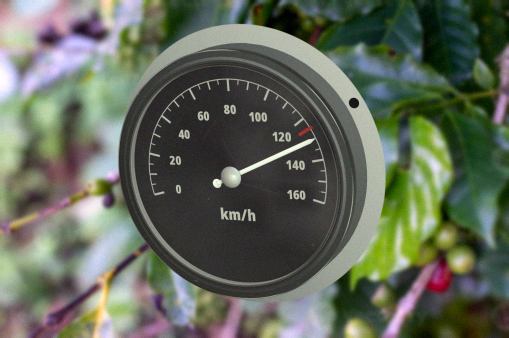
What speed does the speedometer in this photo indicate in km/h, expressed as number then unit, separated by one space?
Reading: 130 km/h
